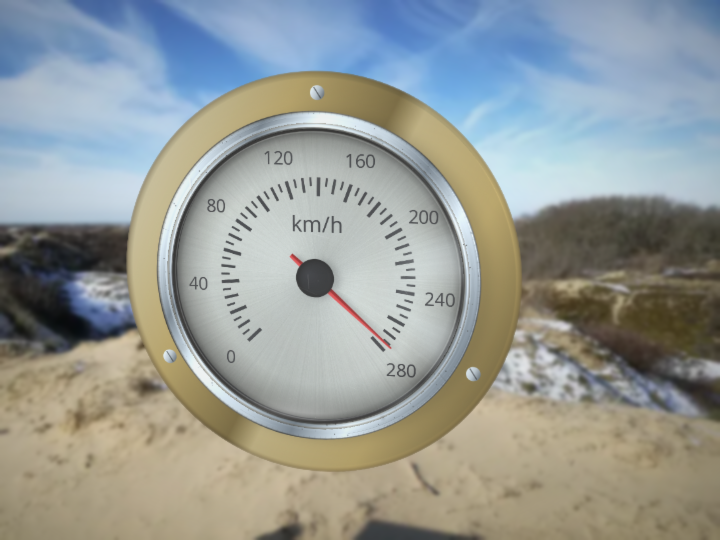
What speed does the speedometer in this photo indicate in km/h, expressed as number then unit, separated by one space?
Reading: 275 km/h
